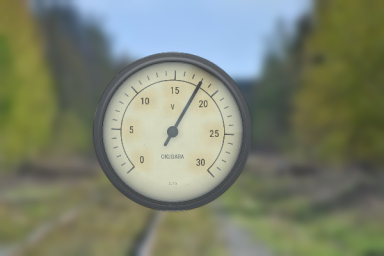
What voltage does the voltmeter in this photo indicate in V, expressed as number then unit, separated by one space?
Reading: 18 V
